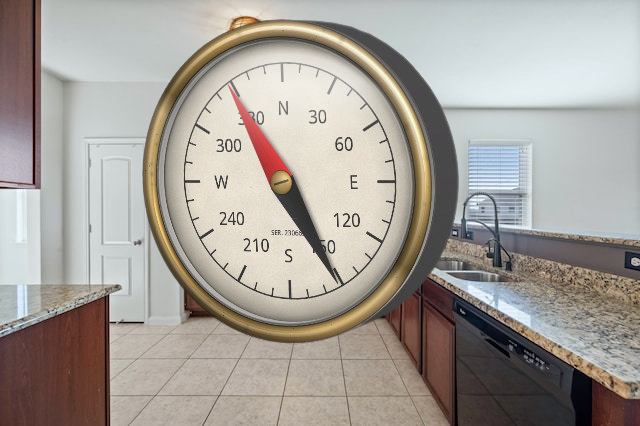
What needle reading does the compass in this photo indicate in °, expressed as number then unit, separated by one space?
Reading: 330 °
